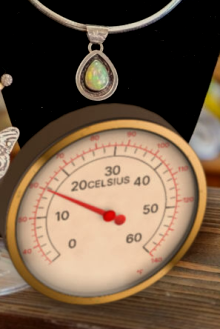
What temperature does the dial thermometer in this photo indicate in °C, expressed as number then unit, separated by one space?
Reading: 16 °C
